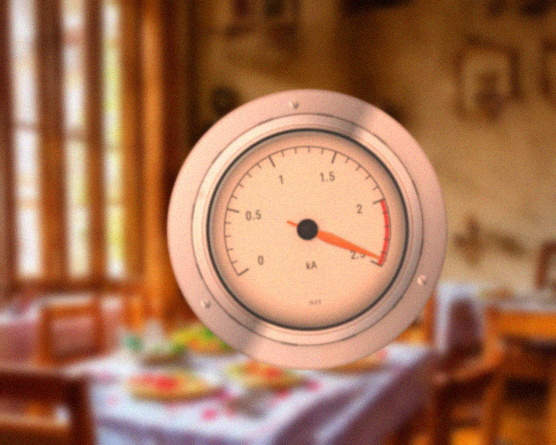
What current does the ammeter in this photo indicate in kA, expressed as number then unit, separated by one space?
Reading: 2.45 kA
